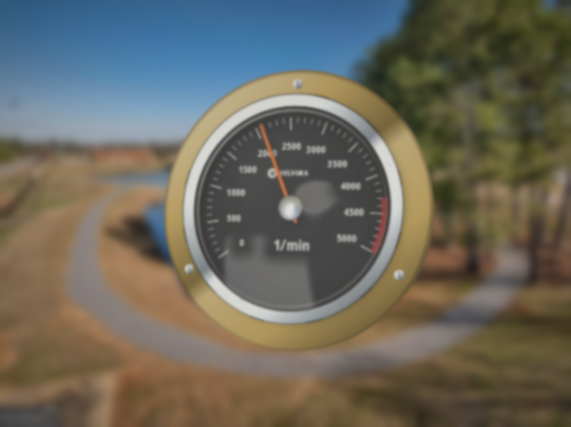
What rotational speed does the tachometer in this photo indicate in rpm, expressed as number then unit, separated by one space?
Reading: 2100 rpm
